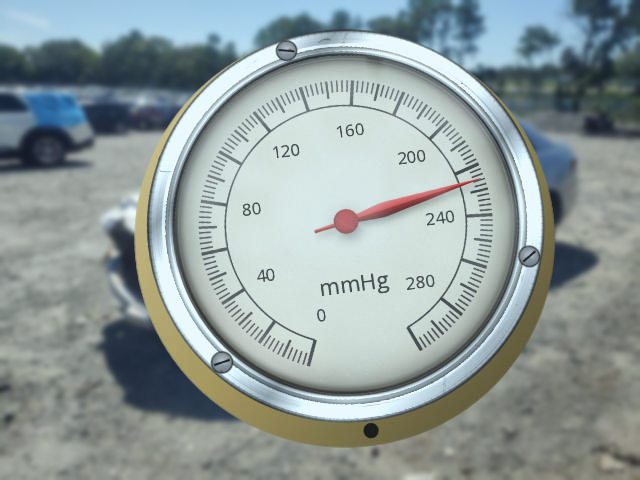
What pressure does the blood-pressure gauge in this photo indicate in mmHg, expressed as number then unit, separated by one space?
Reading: 226 mmHg
